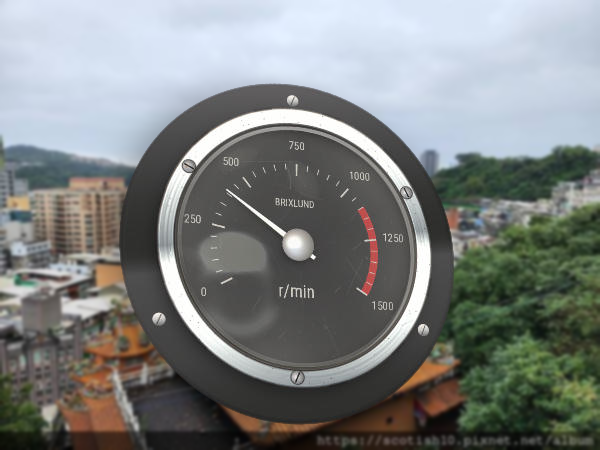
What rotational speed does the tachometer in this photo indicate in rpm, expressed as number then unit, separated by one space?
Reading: 400 rpm
